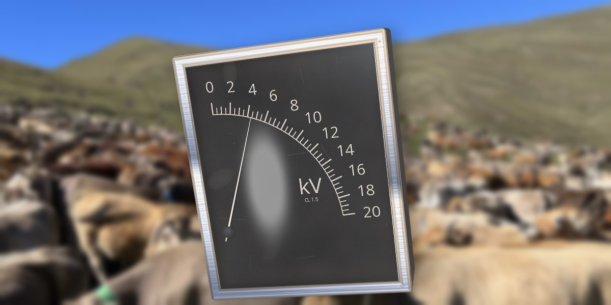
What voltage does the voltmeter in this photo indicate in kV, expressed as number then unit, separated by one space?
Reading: 4.5 kV
